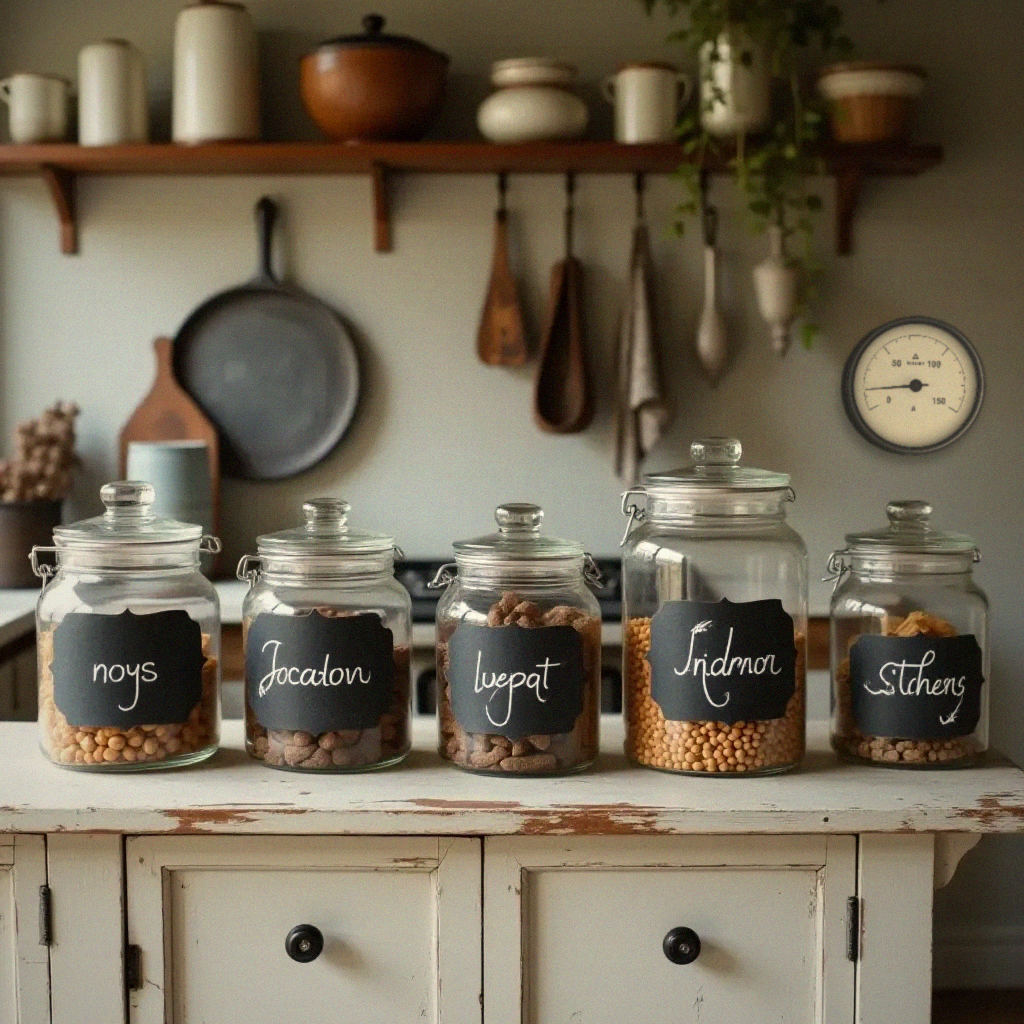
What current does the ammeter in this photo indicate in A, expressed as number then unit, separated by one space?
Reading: 15 A
